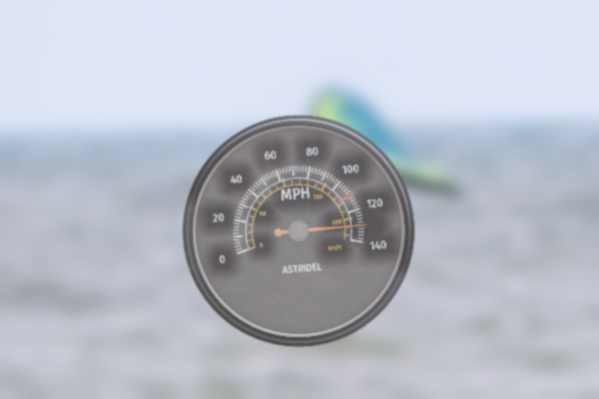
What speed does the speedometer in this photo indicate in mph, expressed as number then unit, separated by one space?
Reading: 130 mph
